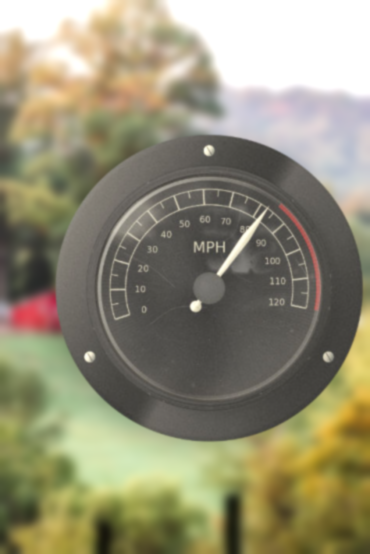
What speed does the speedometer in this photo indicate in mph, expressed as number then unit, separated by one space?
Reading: 82.5 mph
